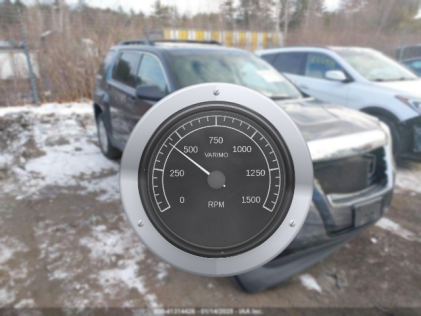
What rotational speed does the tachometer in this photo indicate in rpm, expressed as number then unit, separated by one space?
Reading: 425 rpm
